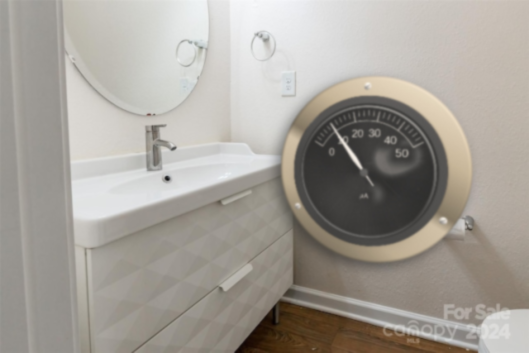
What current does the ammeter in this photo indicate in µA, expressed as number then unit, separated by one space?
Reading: 10 µA
